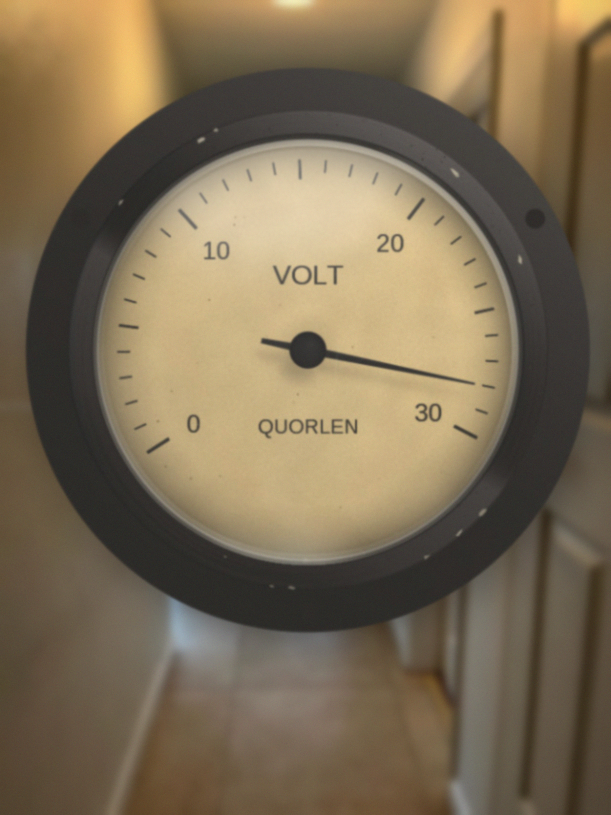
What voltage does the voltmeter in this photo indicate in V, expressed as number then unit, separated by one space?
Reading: 28 V
